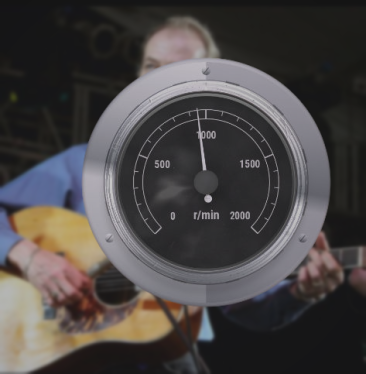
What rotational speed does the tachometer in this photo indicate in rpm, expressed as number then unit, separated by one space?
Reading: 950 rpm
